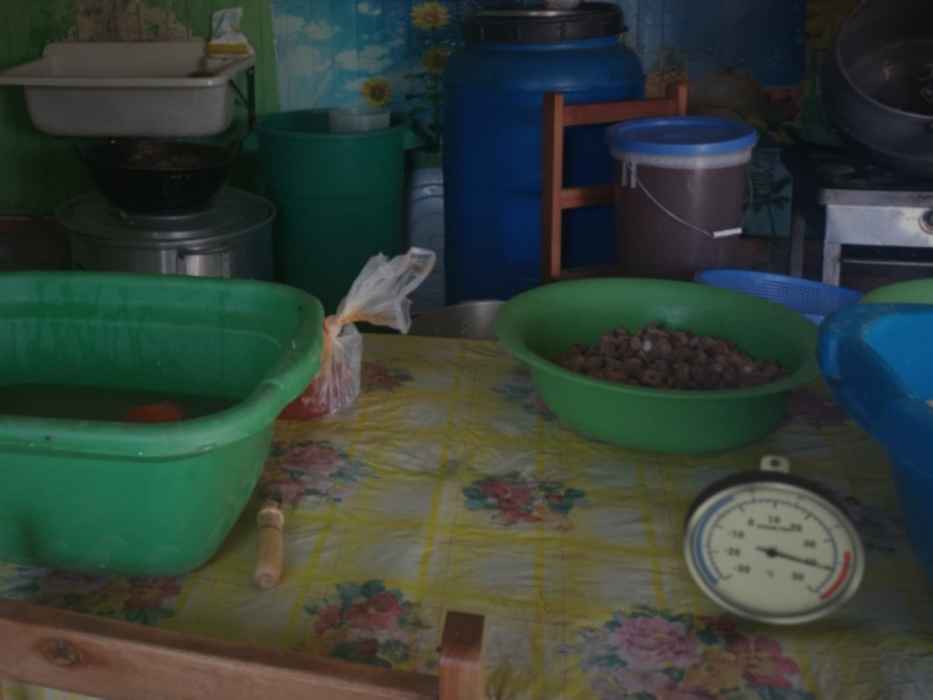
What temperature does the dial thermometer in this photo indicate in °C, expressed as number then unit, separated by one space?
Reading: 40 °C
